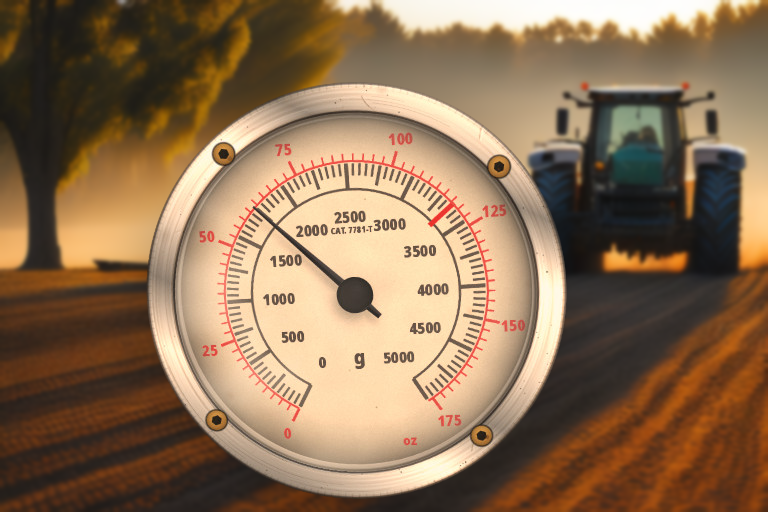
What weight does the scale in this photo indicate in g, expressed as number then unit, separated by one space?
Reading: 1750 g
